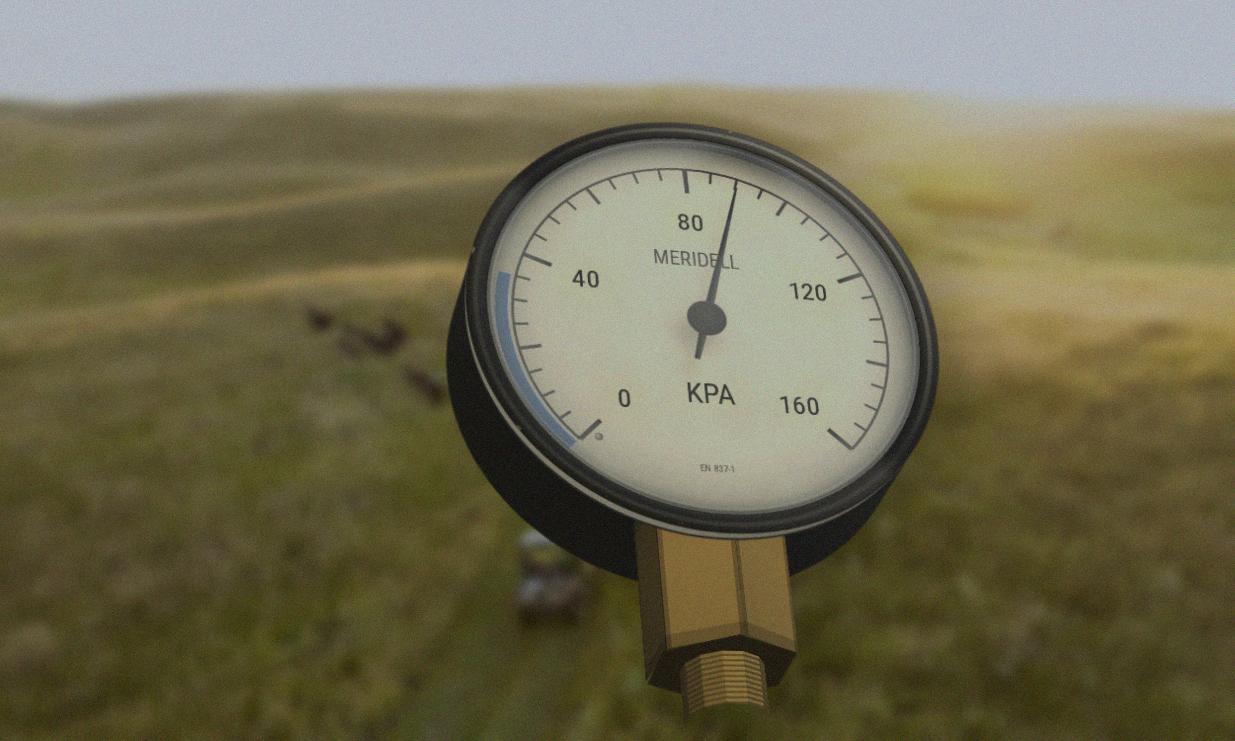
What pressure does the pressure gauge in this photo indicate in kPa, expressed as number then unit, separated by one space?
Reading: 90 kPa
